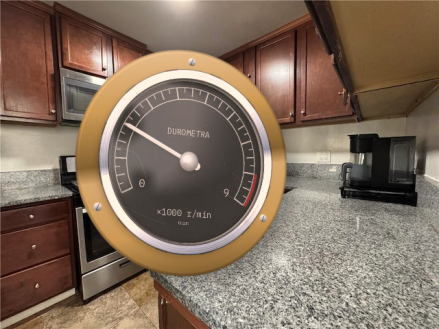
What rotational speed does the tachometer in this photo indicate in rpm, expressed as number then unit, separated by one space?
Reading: 2000 rpm
